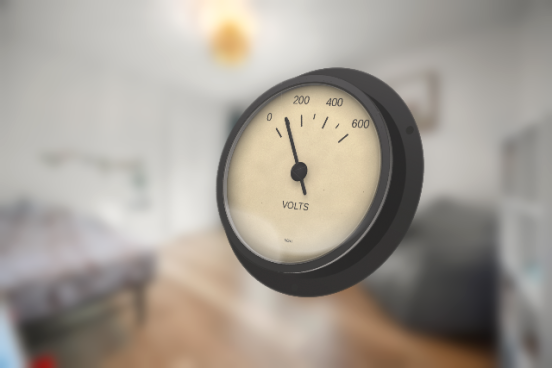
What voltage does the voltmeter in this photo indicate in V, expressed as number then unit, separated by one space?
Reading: 100 V
